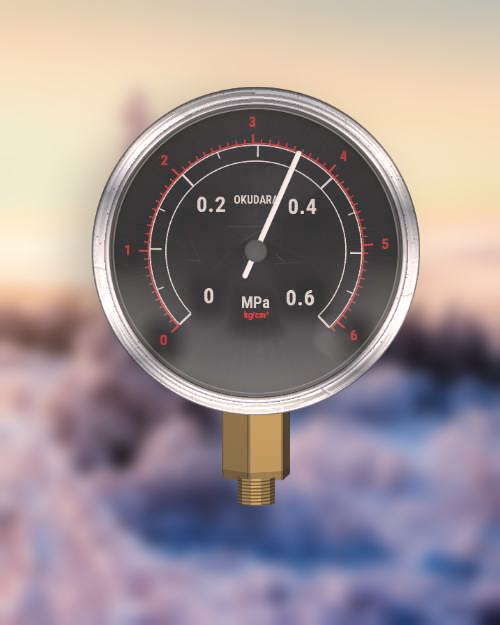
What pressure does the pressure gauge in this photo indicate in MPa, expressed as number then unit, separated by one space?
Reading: 0.35 MPa
